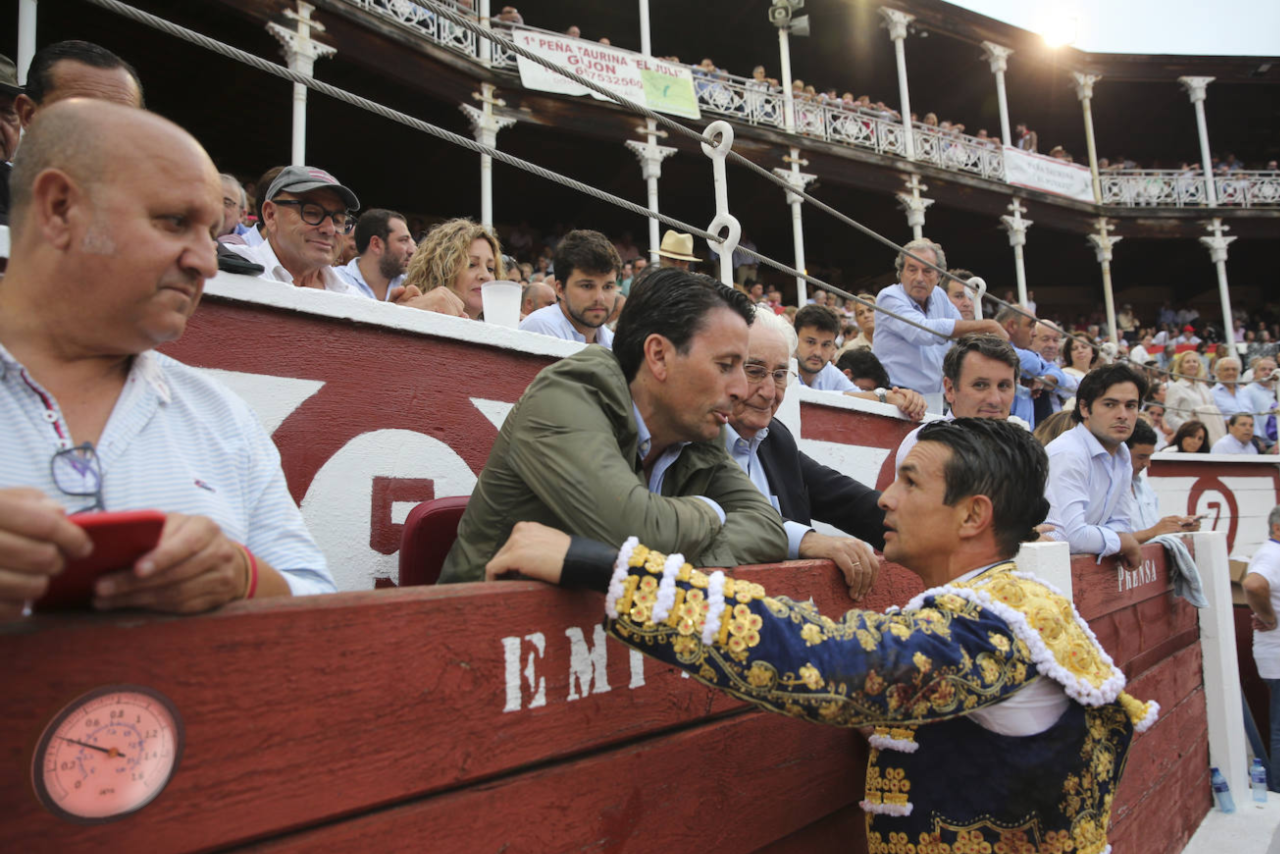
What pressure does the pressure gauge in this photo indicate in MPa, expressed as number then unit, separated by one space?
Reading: 0.4 MPa
